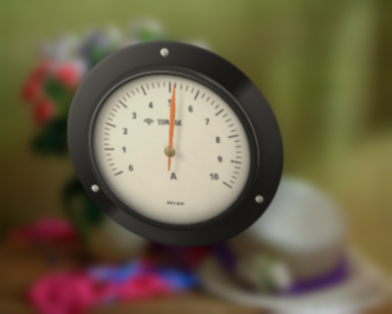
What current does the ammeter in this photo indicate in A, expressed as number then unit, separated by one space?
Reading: 5.2 A
